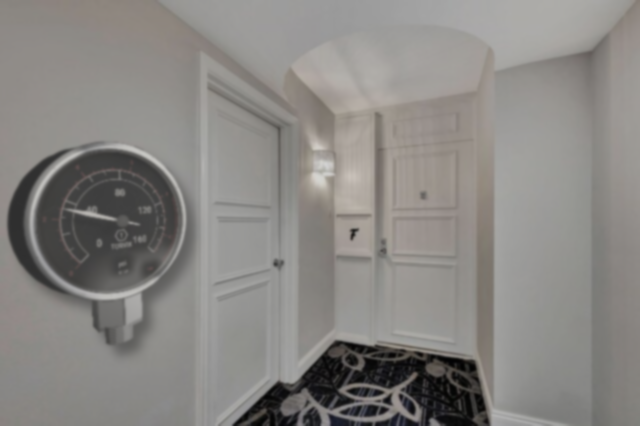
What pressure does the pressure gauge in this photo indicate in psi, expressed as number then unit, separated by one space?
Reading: 35 psi
